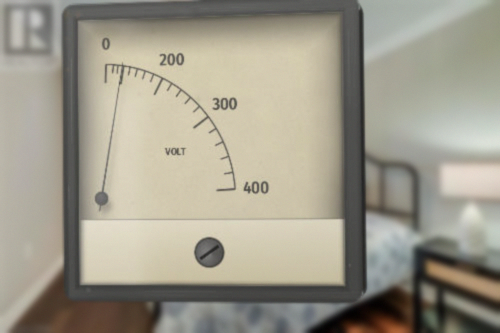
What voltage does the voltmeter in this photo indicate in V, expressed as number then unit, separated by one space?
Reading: 100 V
